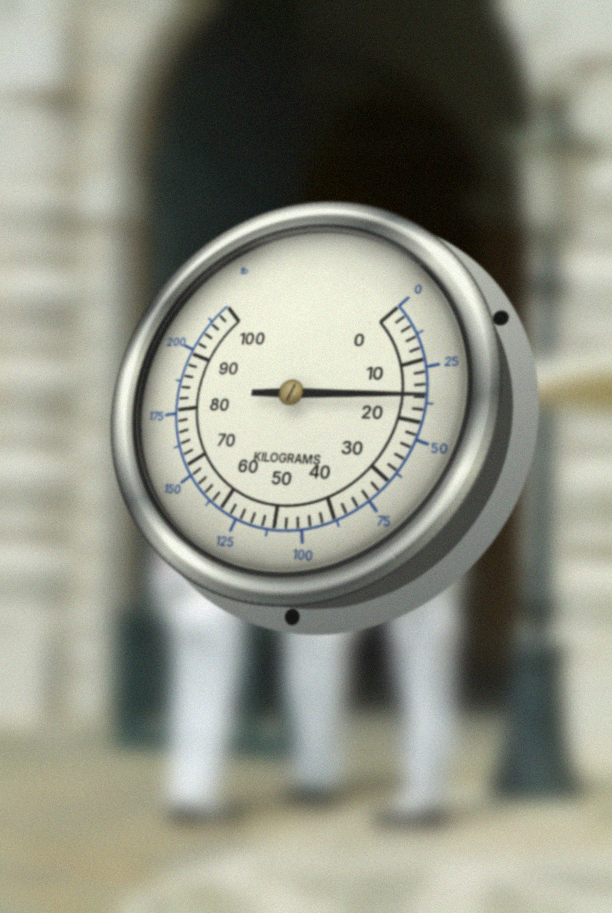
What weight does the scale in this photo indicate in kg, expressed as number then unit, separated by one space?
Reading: 16 kg
